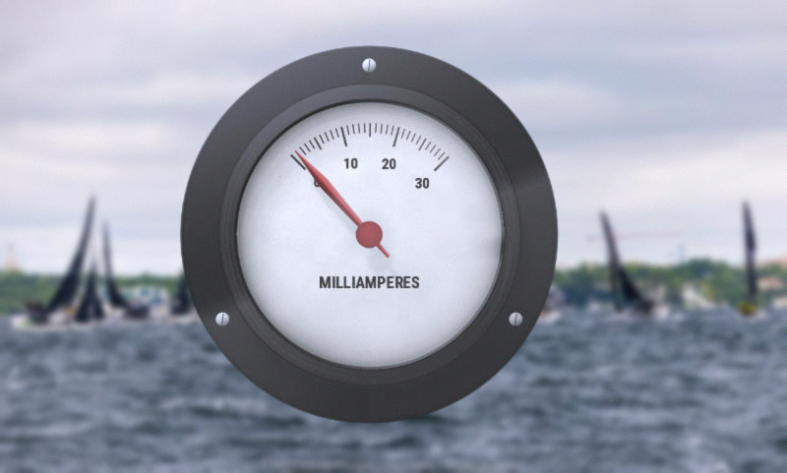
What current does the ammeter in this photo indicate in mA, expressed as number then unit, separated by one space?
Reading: 1 mA
